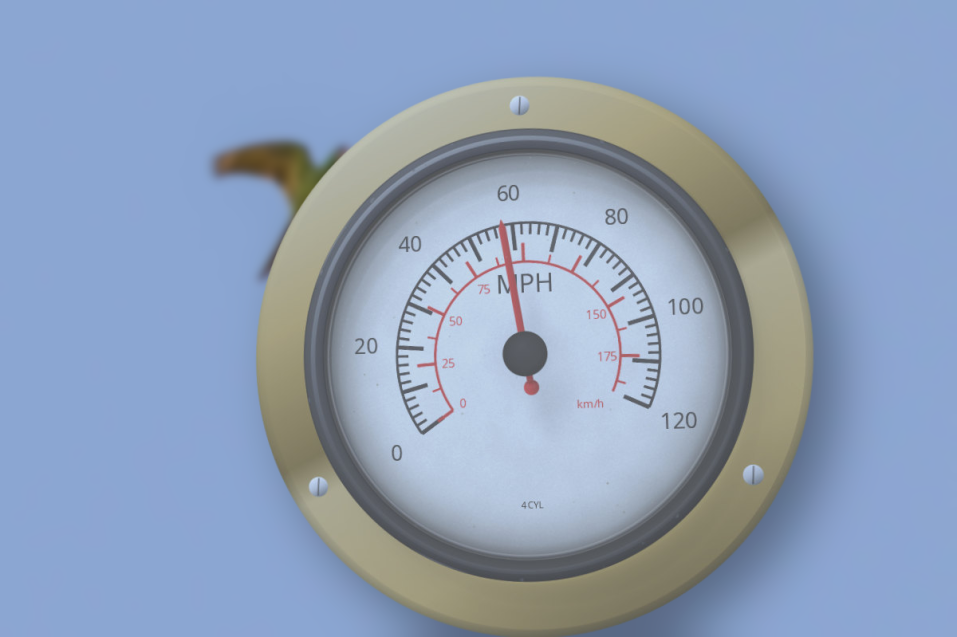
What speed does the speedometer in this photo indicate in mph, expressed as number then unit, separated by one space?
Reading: 58 mph
